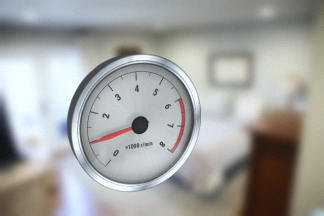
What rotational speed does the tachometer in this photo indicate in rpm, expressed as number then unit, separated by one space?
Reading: 1000 rpm
